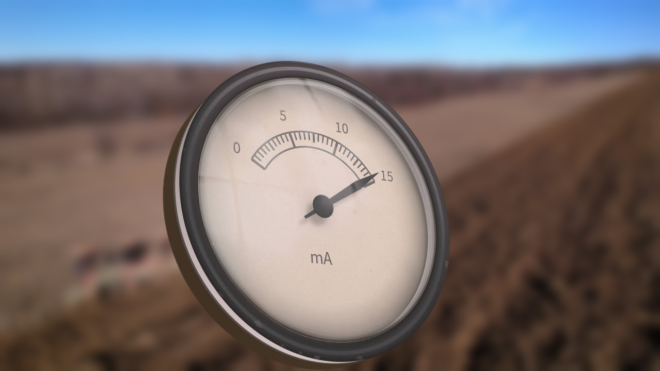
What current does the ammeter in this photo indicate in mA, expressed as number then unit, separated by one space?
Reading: 14.5 mA
